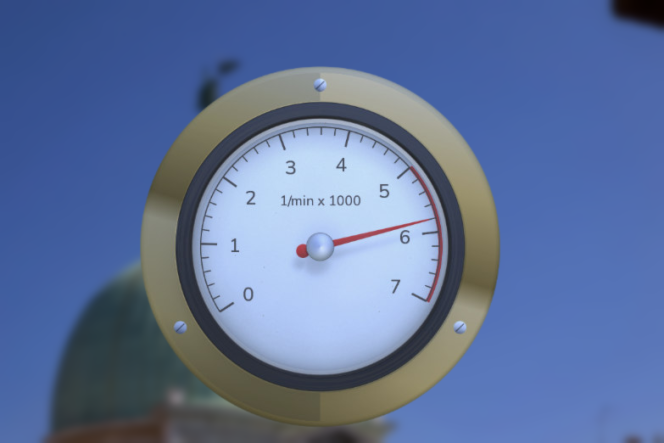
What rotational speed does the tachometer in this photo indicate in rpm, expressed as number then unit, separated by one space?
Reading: 5800 rpm
